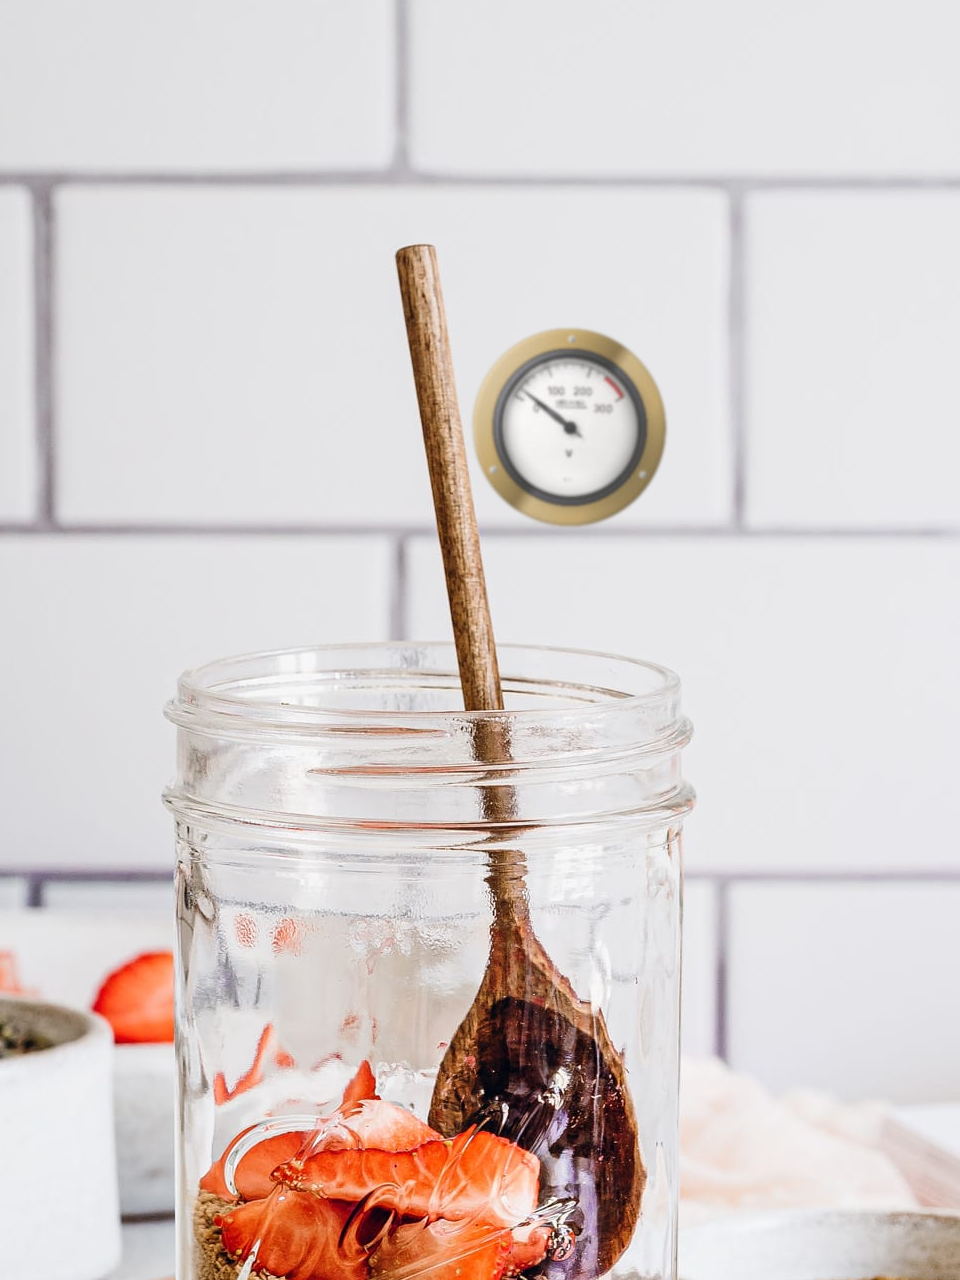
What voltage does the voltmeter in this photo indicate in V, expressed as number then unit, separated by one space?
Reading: 20 V
